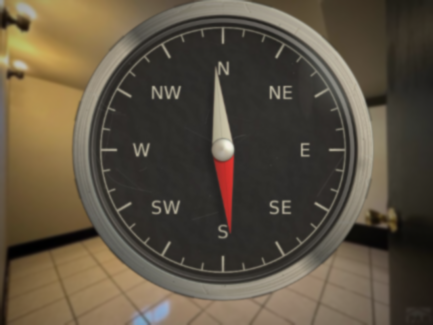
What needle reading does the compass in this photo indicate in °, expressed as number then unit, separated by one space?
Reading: 175 °
